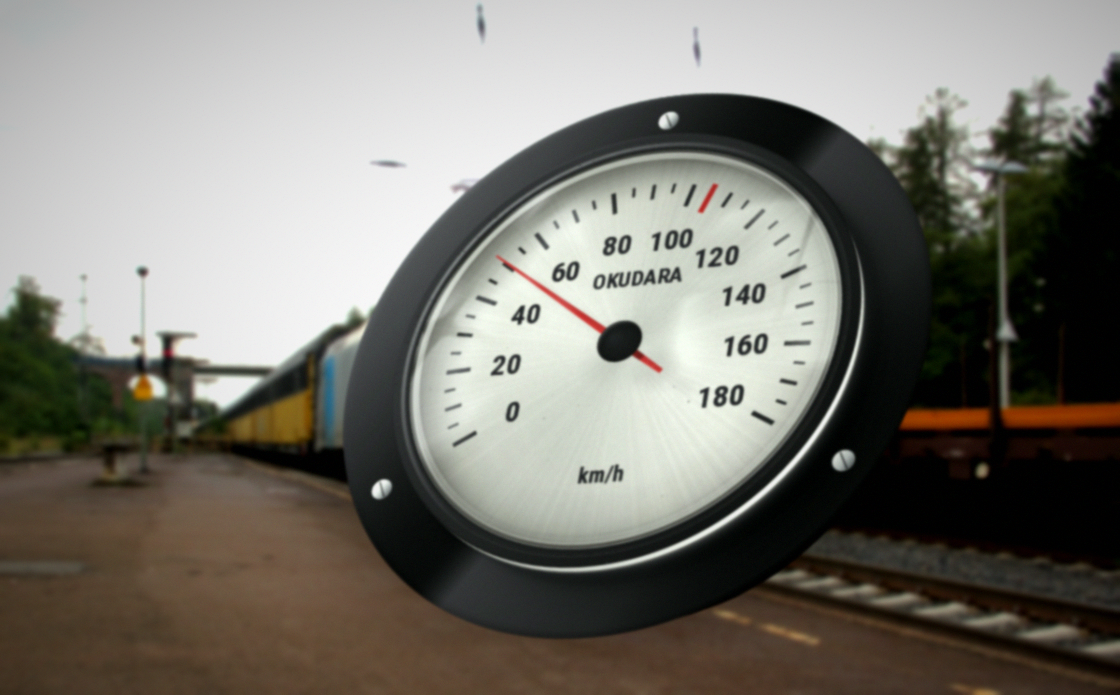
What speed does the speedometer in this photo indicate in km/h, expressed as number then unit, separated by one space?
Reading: 50 km/h
